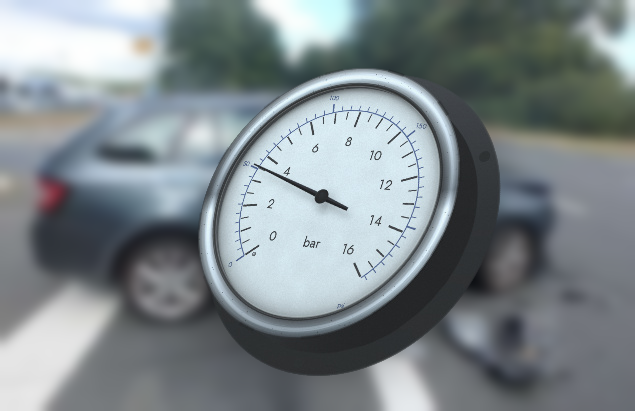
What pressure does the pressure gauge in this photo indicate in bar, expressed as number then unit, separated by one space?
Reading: 3.5 bar
